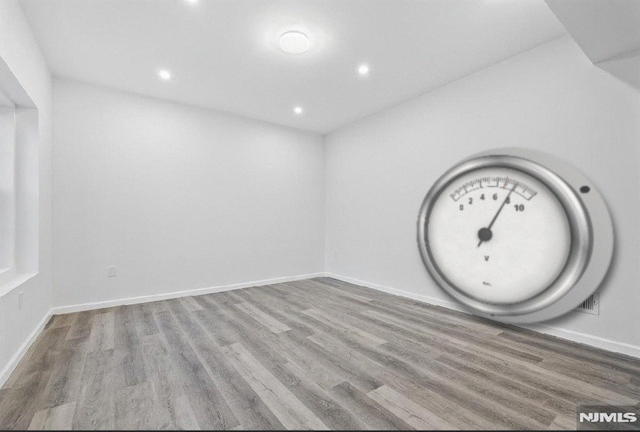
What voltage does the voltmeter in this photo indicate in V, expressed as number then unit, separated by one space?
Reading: 8 V
